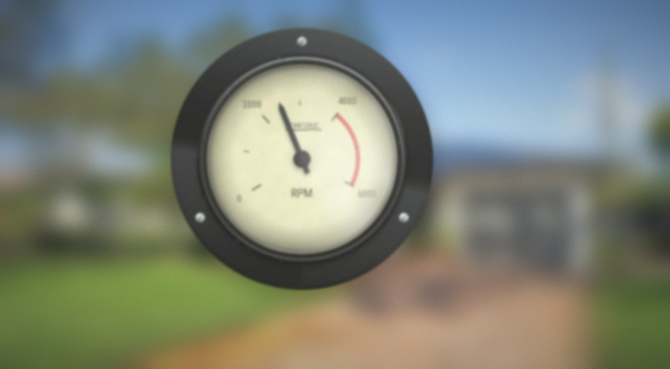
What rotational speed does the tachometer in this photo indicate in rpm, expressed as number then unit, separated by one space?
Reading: 2500 rpm
